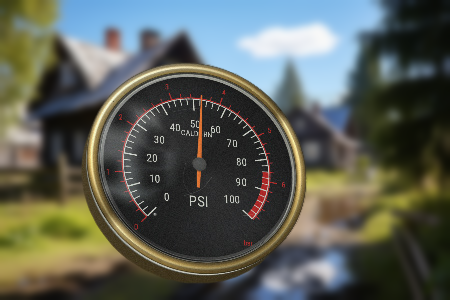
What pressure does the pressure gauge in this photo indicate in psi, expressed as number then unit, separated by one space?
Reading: 52 psi
